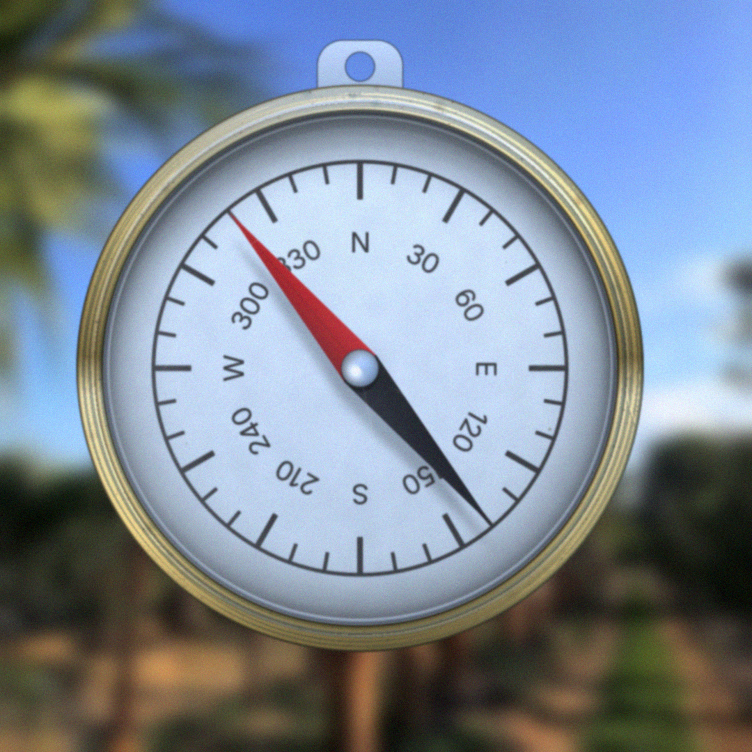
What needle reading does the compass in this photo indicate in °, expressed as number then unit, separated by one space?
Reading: 320 °
